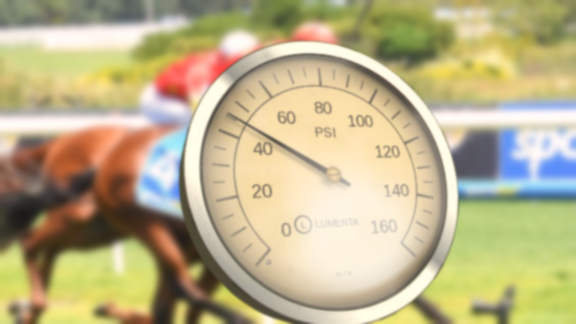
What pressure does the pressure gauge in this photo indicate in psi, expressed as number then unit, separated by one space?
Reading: 45 psi
